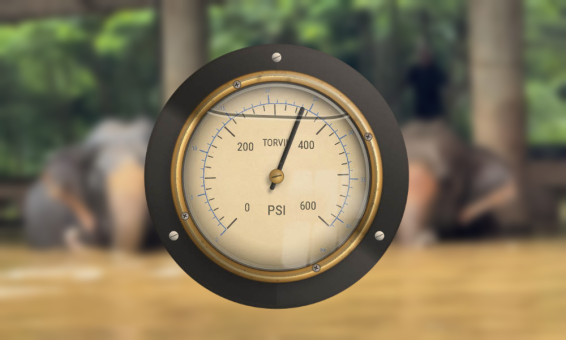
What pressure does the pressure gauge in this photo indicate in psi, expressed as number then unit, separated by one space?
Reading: 350 psi
